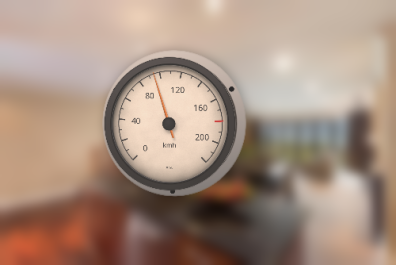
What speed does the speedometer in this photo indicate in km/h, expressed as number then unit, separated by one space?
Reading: 95 km/h
